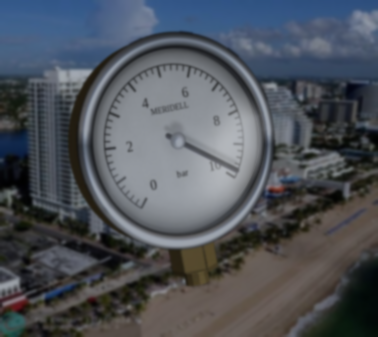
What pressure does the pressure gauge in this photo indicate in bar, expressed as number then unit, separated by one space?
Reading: 9.8 bar
